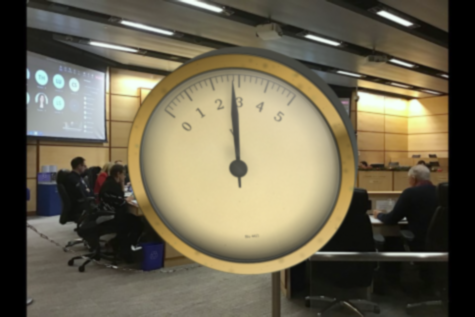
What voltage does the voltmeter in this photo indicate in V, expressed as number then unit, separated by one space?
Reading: 2.8 V
